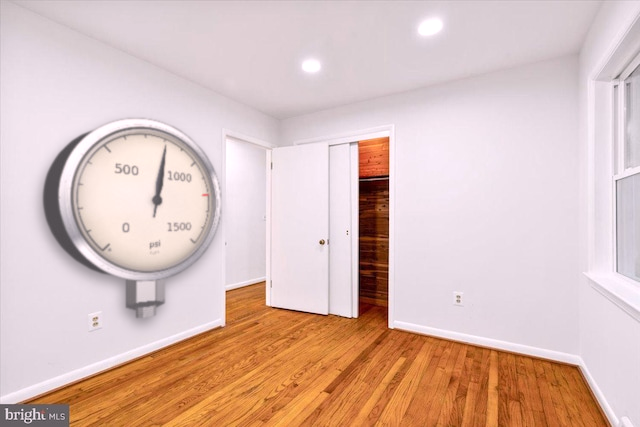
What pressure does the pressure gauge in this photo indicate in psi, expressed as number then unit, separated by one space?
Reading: 800 psi
